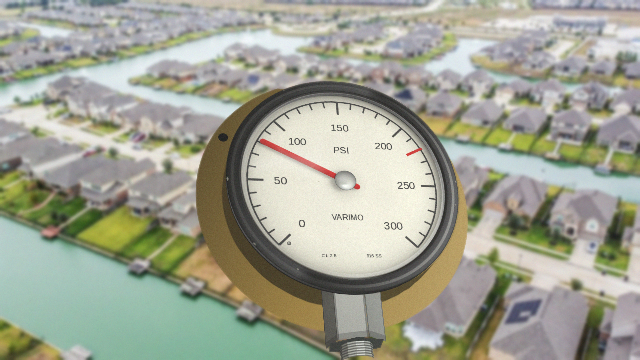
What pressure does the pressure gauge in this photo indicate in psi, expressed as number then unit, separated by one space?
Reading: 80 psi
